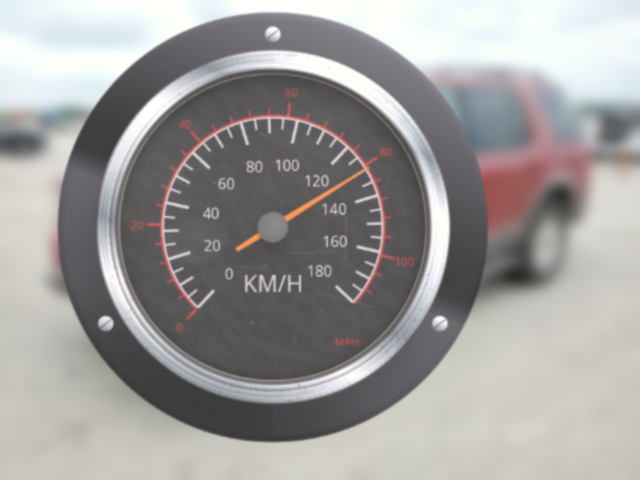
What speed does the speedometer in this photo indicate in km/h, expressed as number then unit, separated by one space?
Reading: 130 km/h
